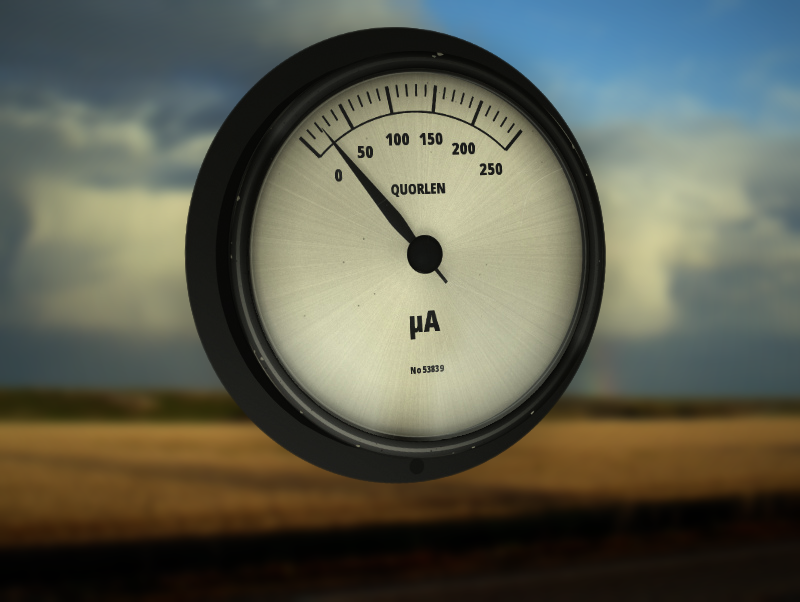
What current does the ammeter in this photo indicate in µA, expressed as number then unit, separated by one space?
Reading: 20 µA
